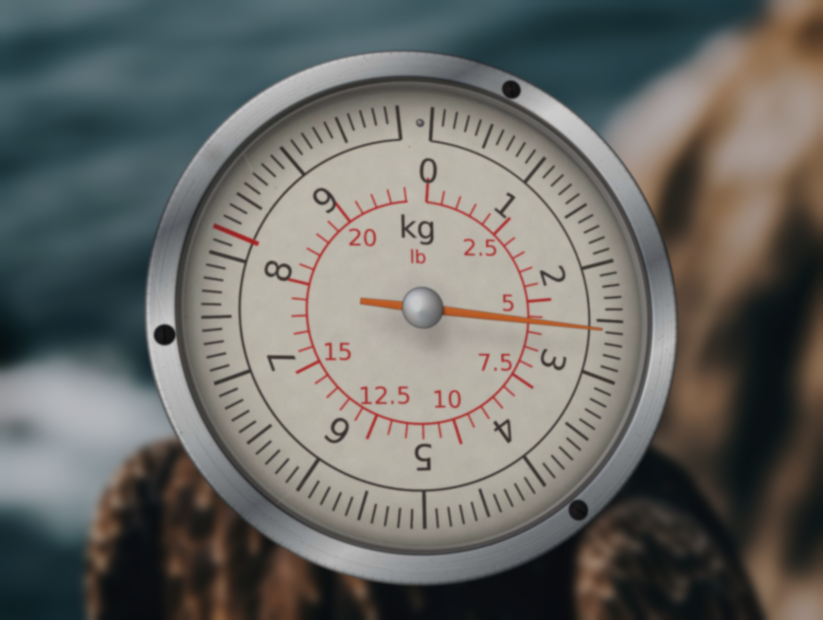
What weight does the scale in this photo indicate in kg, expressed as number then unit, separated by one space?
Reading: 2.6 kg
